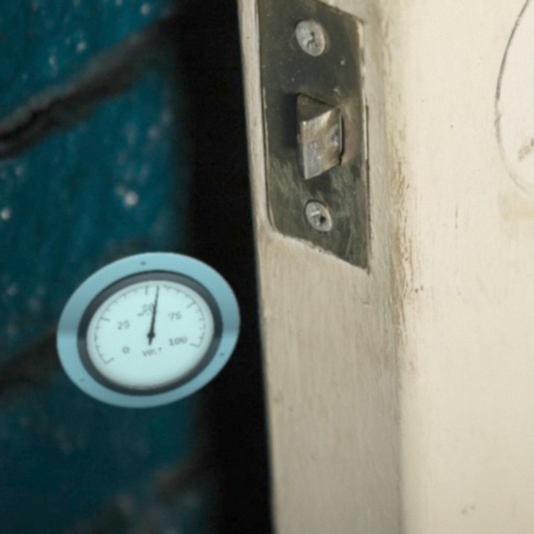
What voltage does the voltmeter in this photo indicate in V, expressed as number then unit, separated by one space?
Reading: 55 V
